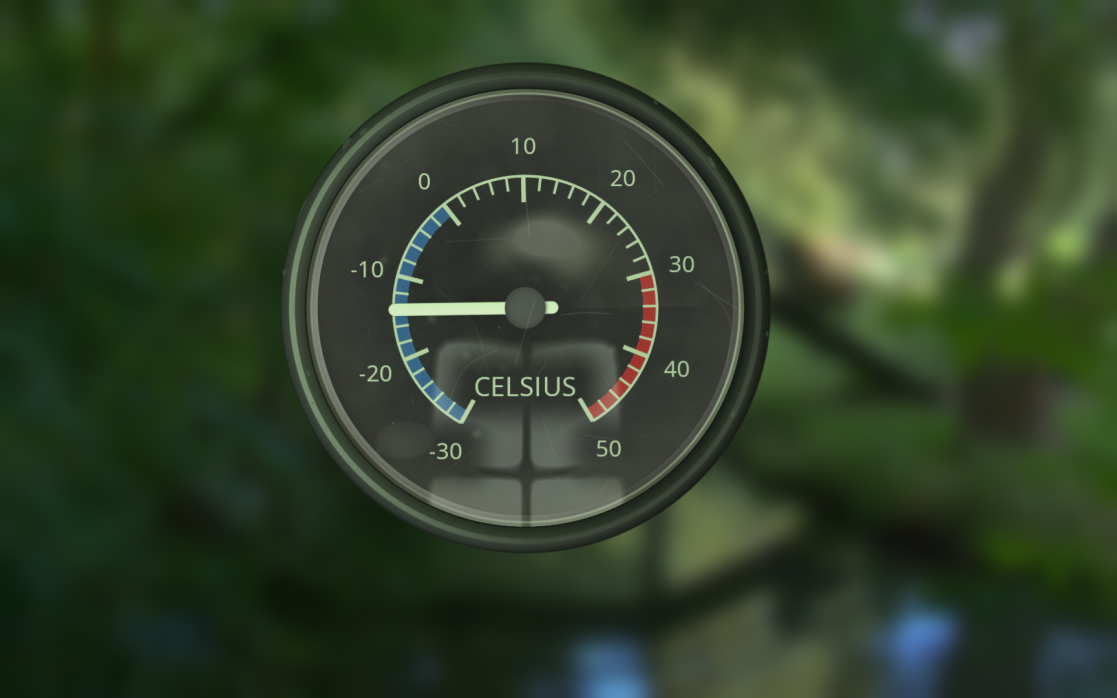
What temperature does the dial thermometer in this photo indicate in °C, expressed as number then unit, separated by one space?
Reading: -14 °C
